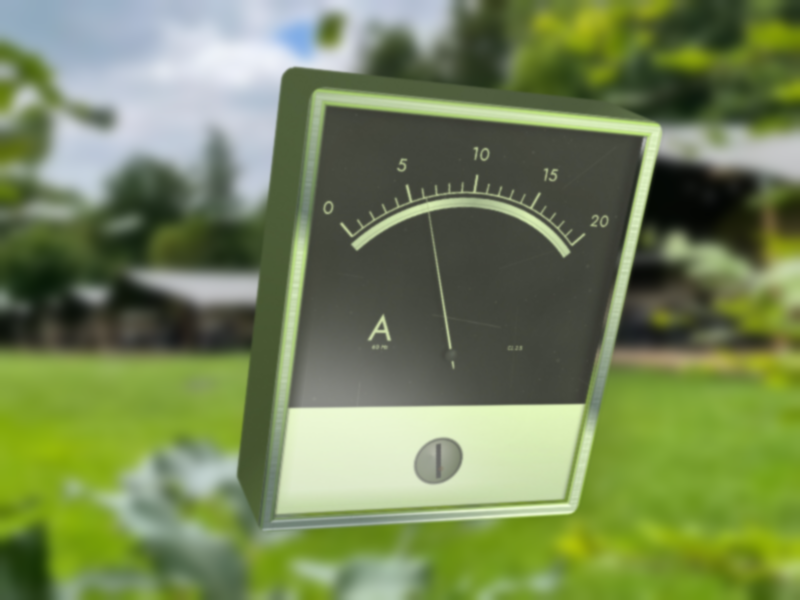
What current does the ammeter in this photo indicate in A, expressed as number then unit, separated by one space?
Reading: 6 A
